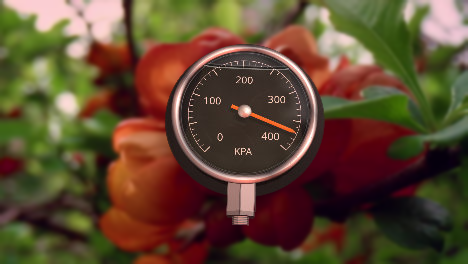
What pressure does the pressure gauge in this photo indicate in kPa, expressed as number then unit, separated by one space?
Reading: 370 kPa
